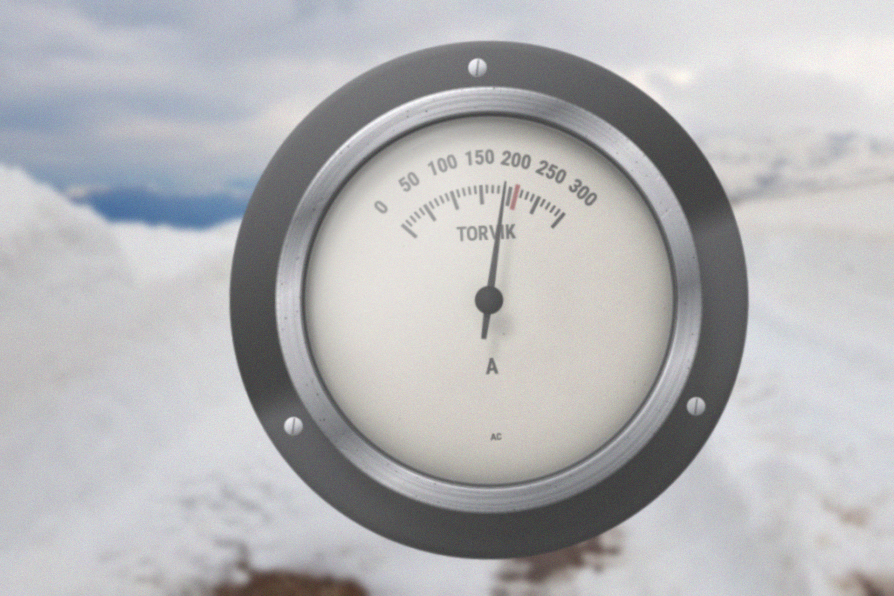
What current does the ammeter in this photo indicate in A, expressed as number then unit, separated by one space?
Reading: 190 A
